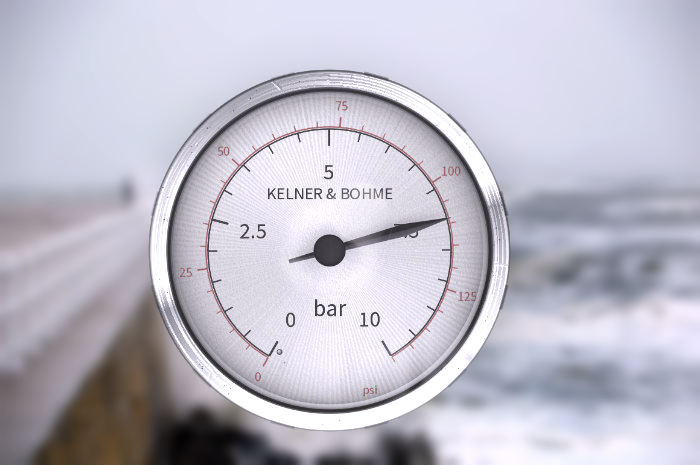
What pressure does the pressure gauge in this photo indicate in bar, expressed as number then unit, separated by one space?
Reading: 7.5 bar
